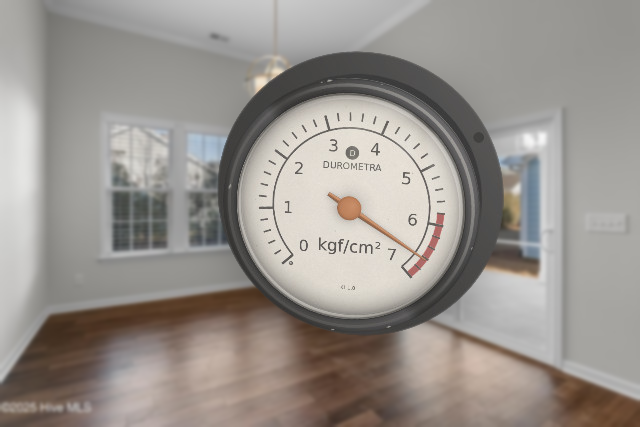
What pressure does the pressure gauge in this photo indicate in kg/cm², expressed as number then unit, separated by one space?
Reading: 6.6 kg/cm²
